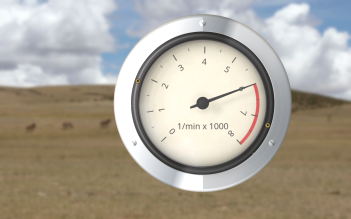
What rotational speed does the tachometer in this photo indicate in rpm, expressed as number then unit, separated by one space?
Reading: 6000 rpm
